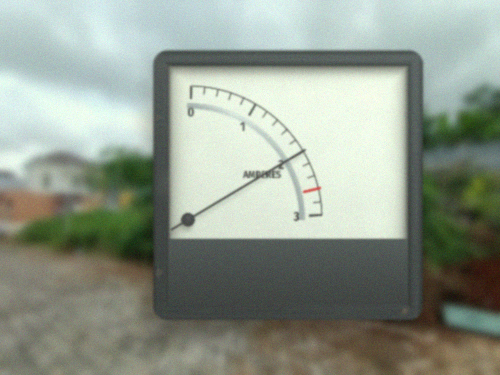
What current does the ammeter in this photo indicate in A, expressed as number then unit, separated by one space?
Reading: 2 A
